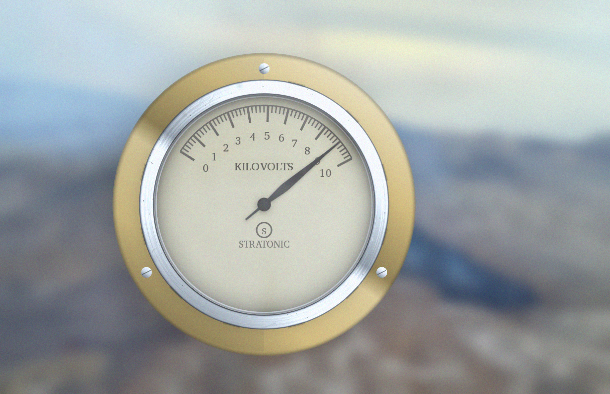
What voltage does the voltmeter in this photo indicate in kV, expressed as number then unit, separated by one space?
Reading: 9 kV
